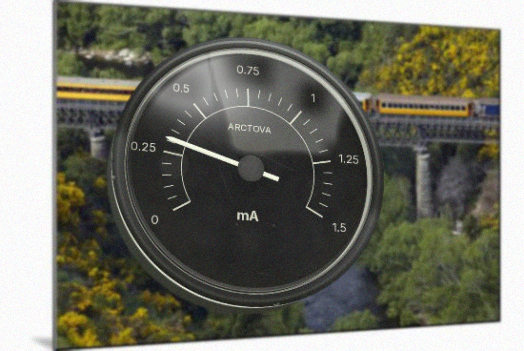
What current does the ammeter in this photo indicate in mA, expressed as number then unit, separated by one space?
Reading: 0.3 mA
